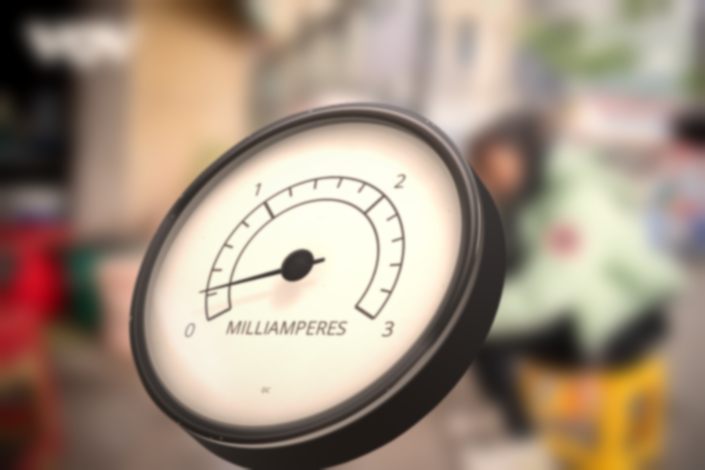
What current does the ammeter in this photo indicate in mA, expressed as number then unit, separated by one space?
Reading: 0.2 mA
